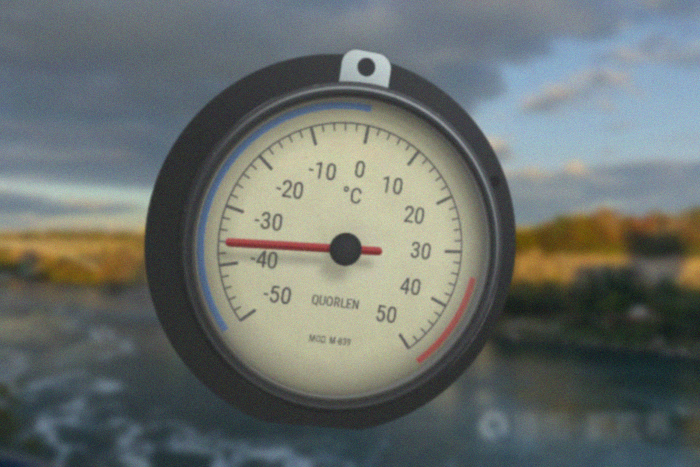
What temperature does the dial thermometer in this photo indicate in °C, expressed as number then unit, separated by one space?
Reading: -36 °C
